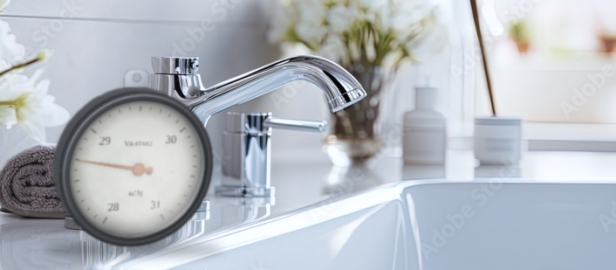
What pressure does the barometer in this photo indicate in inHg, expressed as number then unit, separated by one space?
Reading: 28.7 inHg
